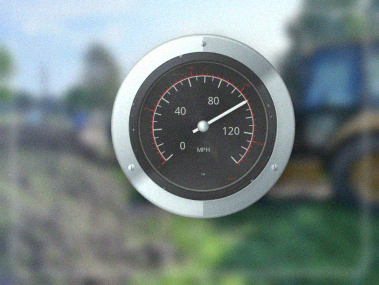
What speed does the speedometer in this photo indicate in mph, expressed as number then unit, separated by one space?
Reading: 100 mph
